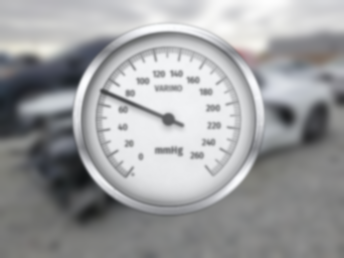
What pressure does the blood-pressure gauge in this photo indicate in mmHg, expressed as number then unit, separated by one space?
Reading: 70 mmHg
